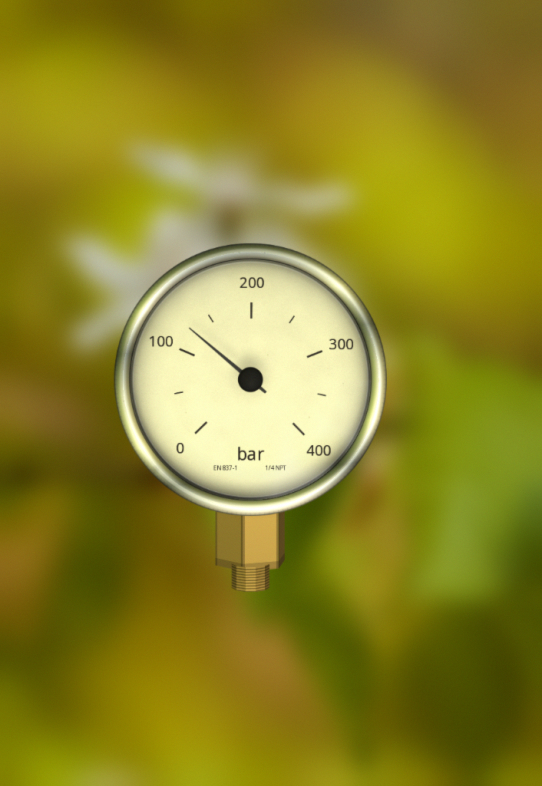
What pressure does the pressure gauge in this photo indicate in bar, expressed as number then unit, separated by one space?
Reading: 125 bar
